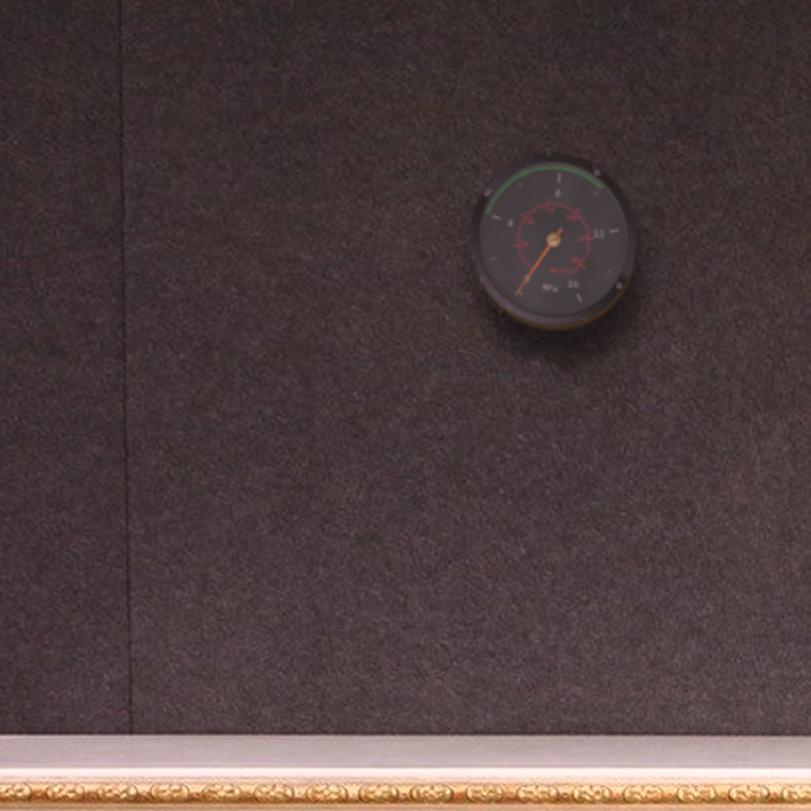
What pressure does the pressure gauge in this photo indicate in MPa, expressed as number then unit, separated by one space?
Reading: 0 MPa
